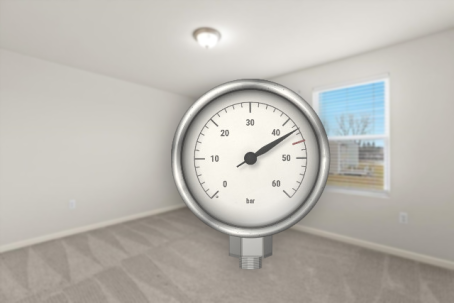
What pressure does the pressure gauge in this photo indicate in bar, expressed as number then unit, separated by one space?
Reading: 43 bar
